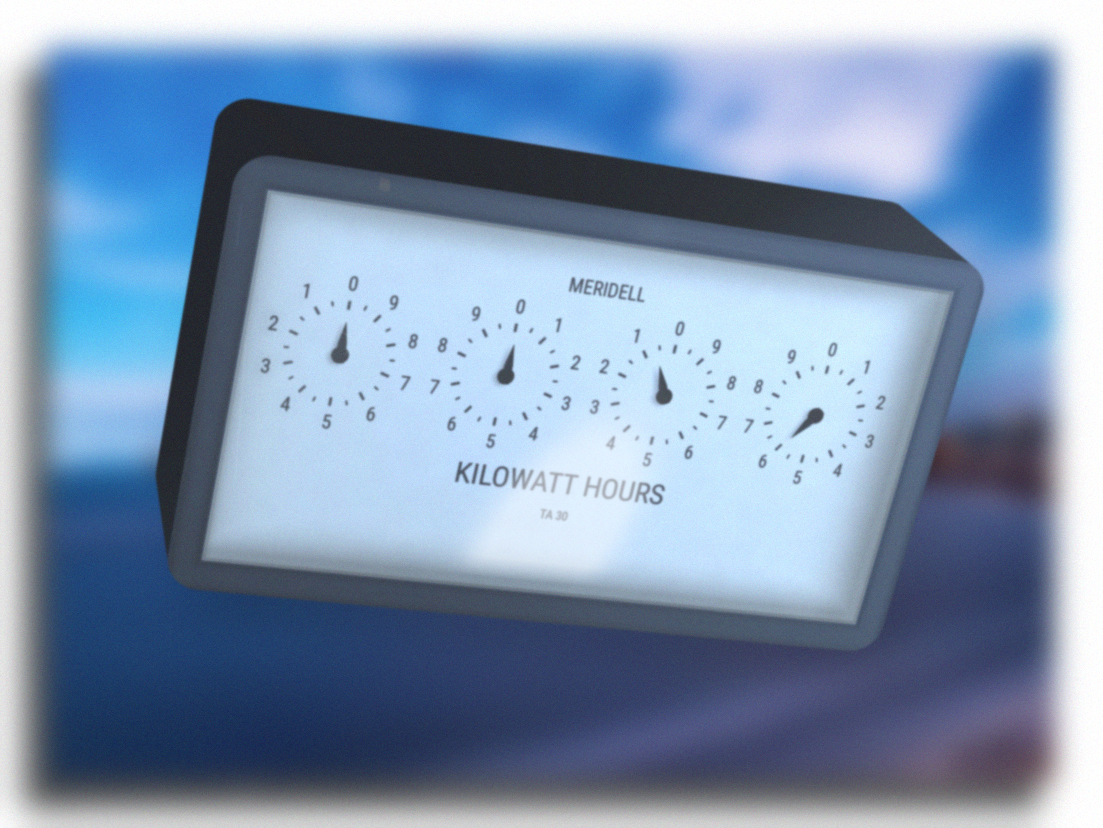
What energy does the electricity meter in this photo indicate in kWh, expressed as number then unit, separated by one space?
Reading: 6 kWh
